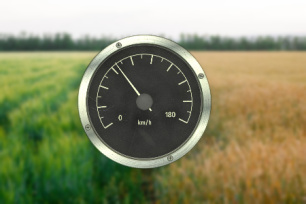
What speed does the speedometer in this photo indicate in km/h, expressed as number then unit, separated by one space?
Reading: 65 km/h
